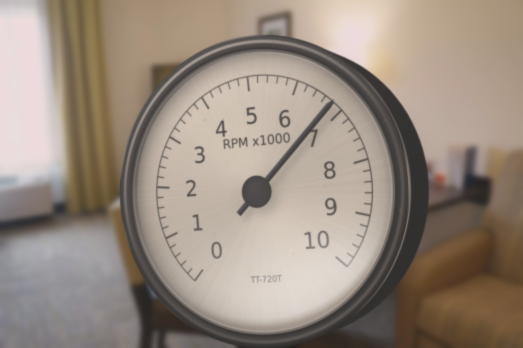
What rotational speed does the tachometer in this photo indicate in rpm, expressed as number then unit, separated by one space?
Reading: 6800 rpm
